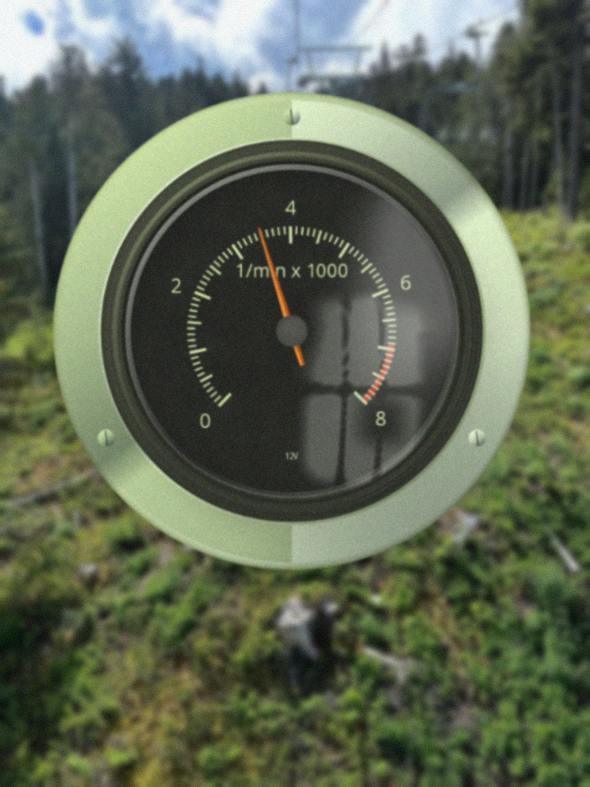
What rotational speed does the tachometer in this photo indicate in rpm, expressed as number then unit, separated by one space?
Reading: 3500 rpm
